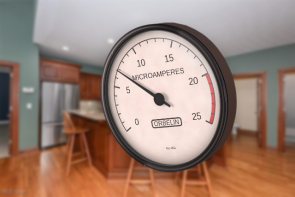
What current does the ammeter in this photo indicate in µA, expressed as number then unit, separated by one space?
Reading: 7 µA
